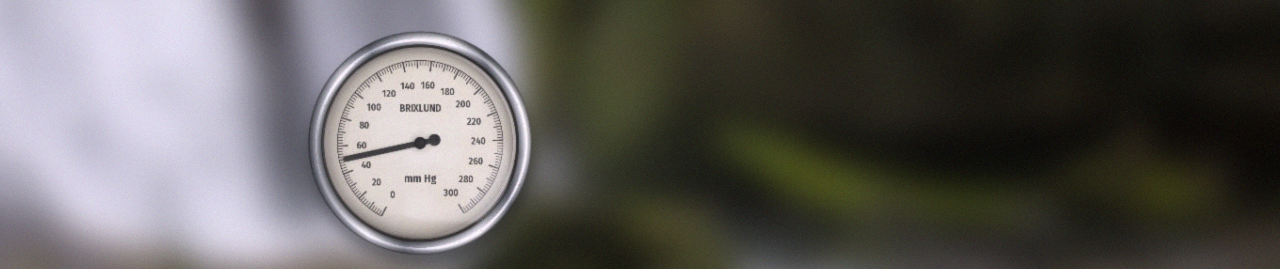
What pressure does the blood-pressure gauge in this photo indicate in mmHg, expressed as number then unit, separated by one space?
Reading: 50 mmHg
